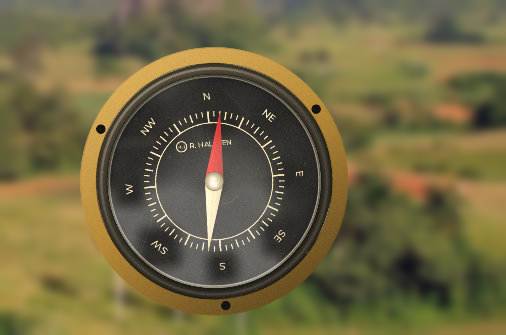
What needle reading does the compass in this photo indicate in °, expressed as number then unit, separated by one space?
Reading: 10 °
